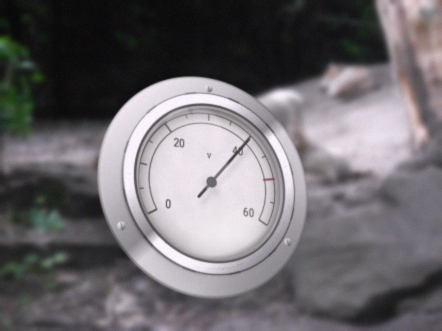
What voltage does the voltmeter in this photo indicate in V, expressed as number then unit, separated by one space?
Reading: 40 V
